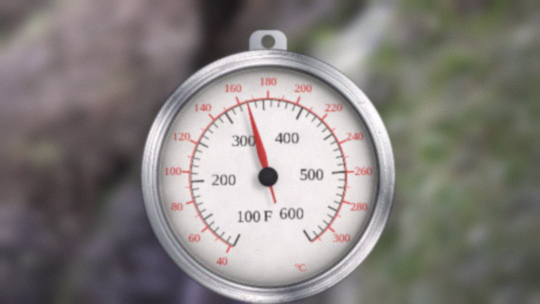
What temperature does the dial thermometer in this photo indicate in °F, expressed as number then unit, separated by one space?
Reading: 330 °F
